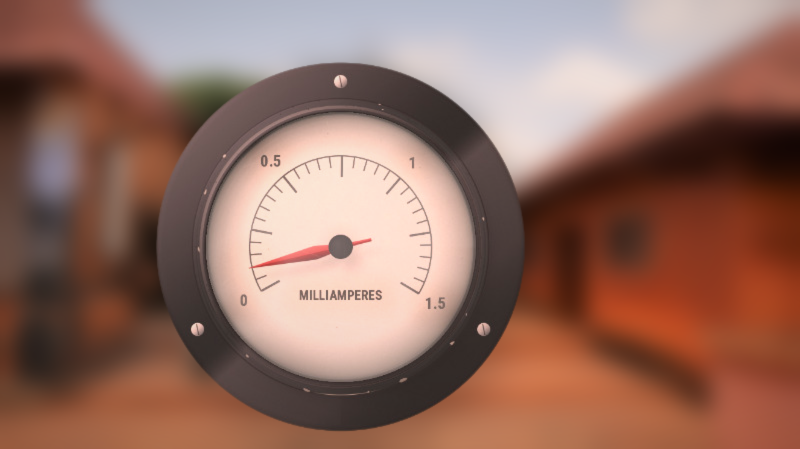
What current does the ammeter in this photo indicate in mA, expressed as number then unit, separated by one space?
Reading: 0.1 mA
